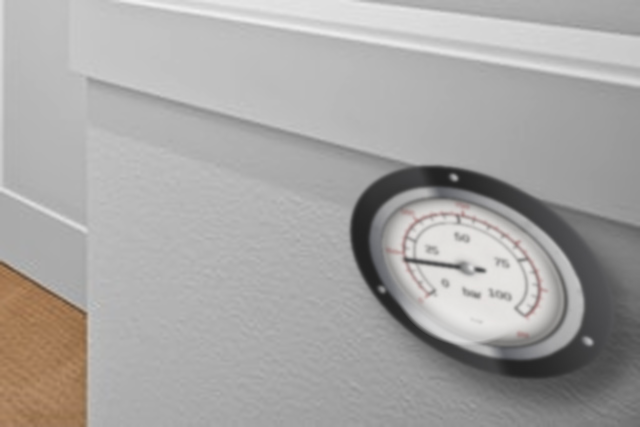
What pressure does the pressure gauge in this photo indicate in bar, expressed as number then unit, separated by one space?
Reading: 15 bar
